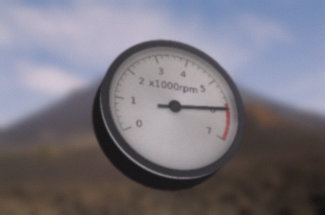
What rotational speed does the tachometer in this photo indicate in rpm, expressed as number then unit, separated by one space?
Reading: 6000 rpm
